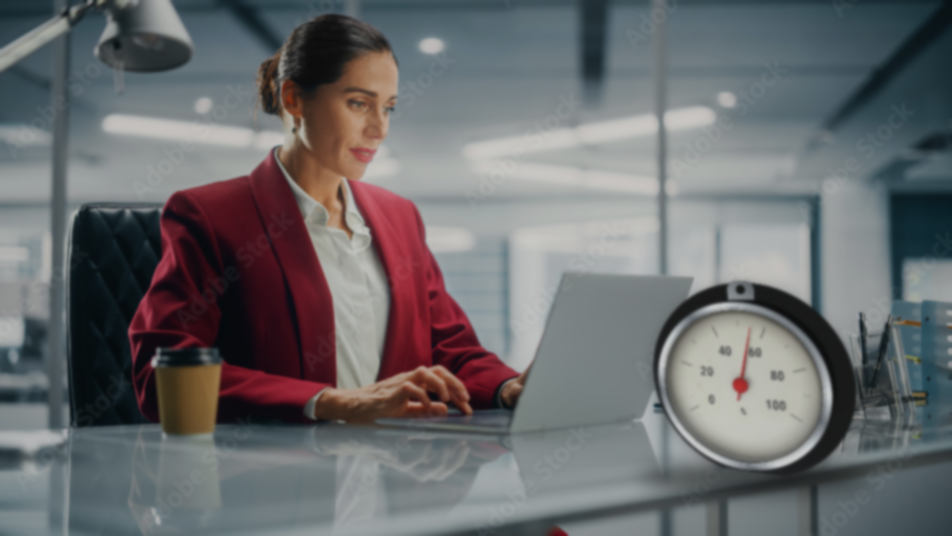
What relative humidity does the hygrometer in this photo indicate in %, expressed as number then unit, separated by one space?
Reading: 55 %
